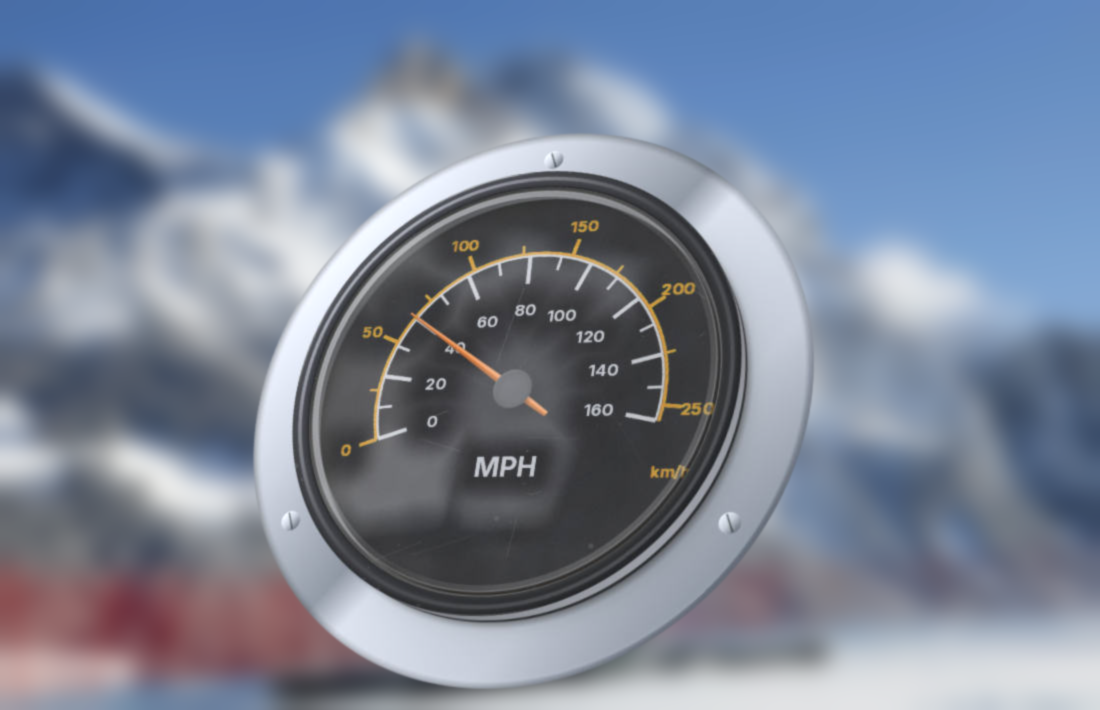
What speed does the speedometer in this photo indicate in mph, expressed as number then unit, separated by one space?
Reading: 40 mph
